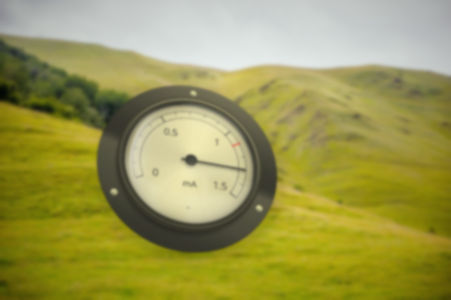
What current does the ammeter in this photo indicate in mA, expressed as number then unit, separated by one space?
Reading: 1.3 mA
